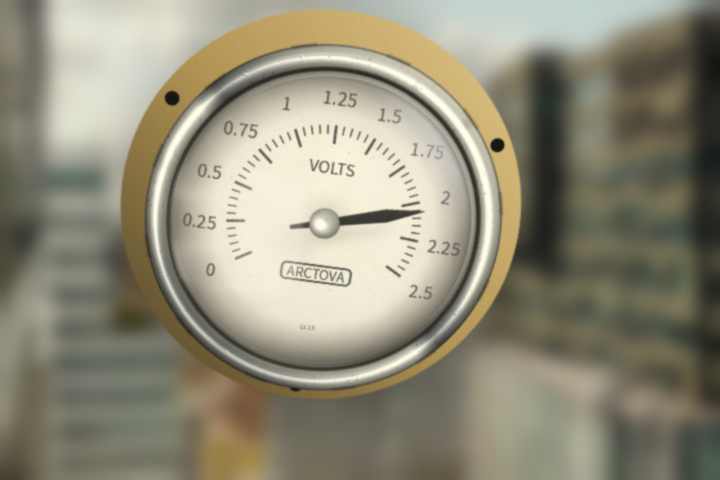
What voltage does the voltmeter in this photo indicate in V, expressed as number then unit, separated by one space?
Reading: 2.05 V
